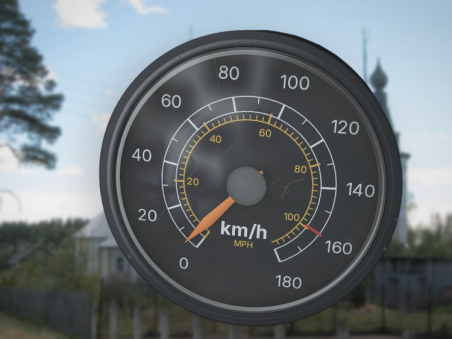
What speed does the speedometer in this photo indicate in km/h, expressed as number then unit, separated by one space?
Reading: 5 km/h
